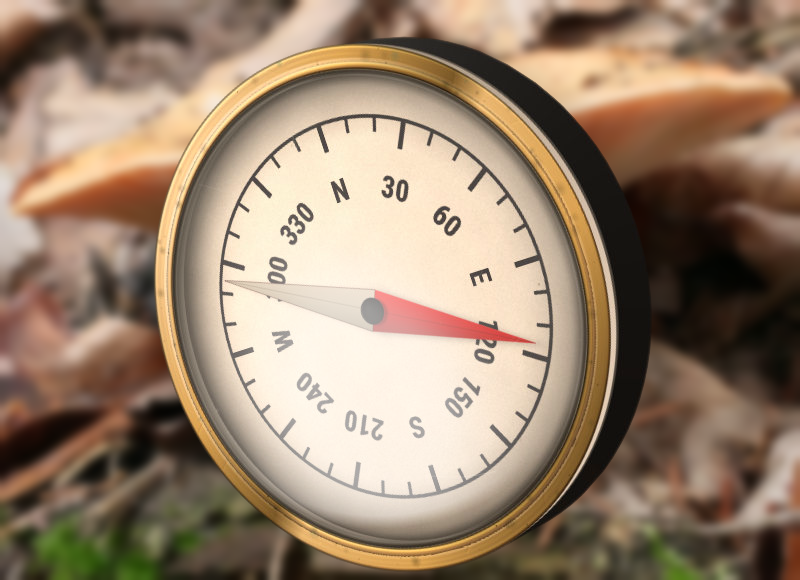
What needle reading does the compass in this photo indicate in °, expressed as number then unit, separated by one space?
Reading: 115 °
